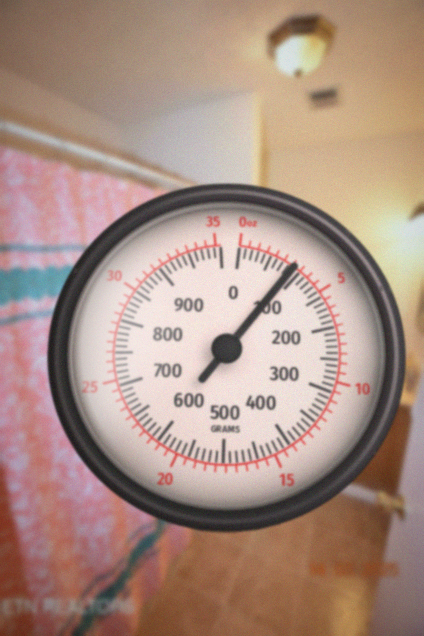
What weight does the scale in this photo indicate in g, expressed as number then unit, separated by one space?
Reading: 90 g
